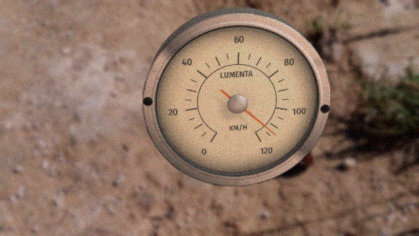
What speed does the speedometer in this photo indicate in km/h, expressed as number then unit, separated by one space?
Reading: 112.5 km/h
